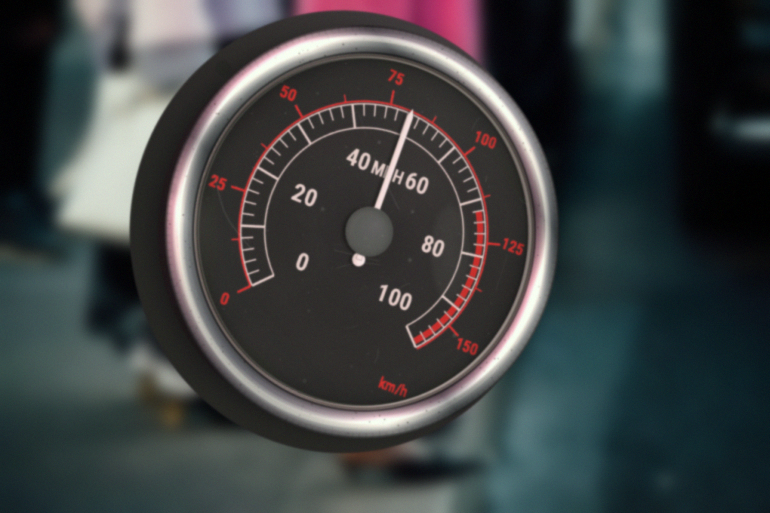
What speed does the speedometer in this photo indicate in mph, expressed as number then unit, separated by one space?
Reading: 50 mph
